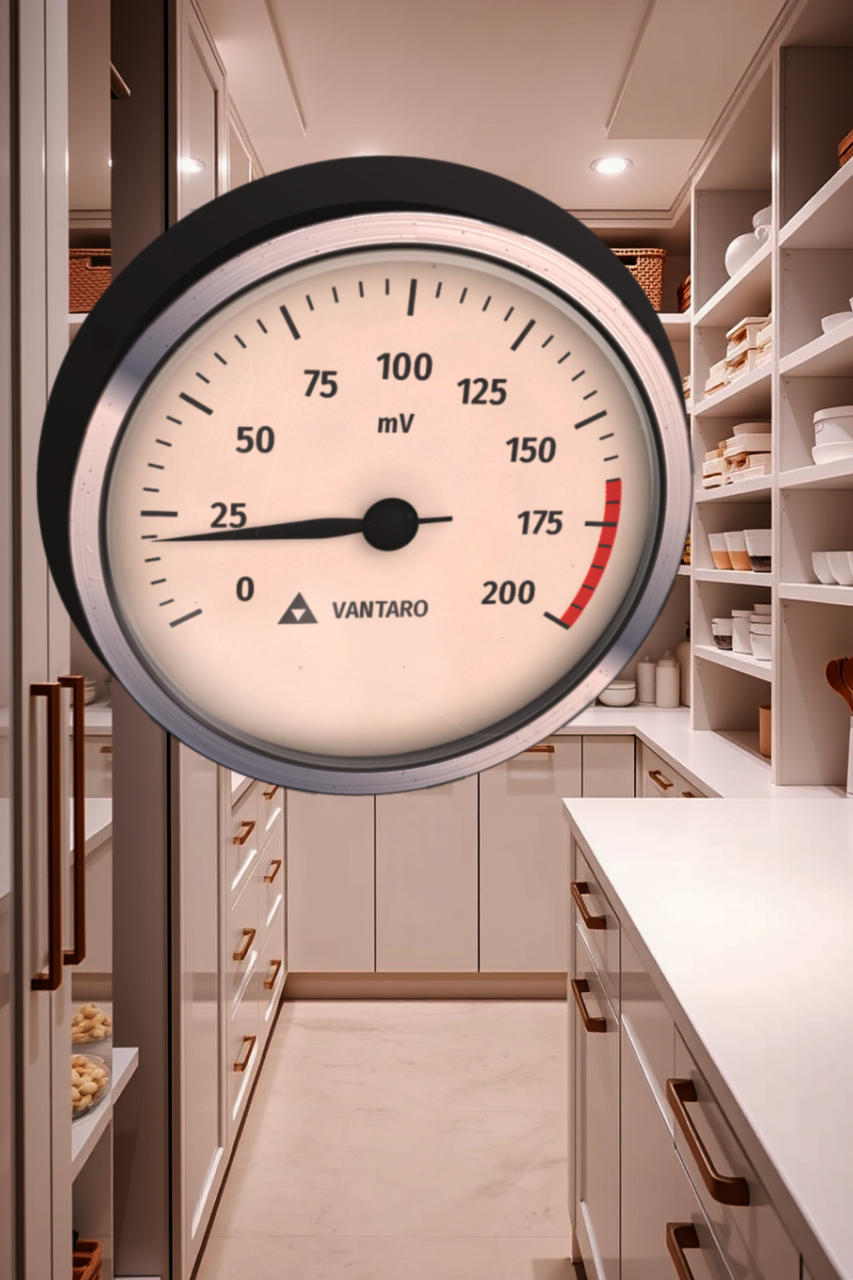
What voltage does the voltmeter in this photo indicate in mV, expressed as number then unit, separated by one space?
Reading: 20 mV
